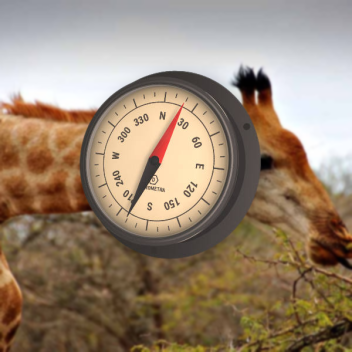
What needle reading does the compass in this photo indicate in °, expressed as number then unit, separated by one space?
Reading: 20 °
